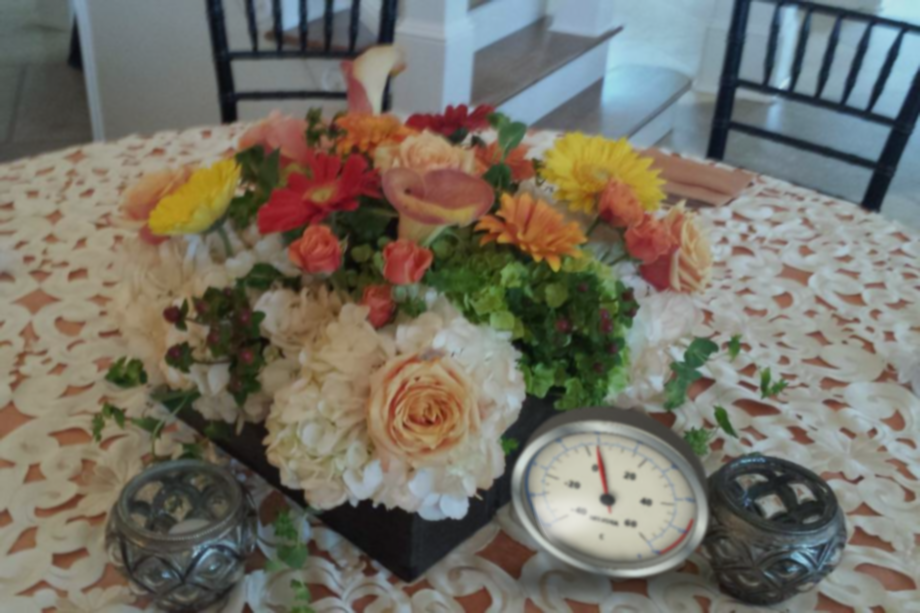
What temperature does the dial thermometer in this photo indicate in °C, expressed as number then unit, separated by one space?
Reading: 4 °C
